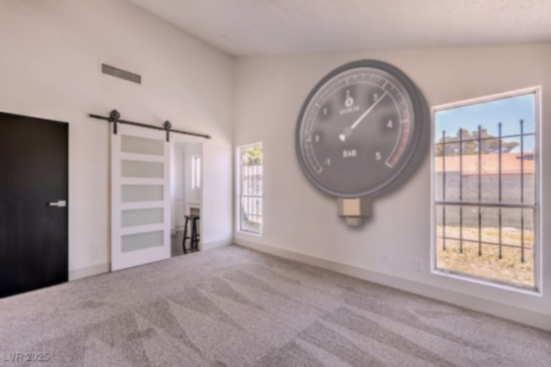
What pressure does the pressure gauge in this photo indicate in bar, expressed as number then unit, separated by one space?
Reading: 3.2 bar
